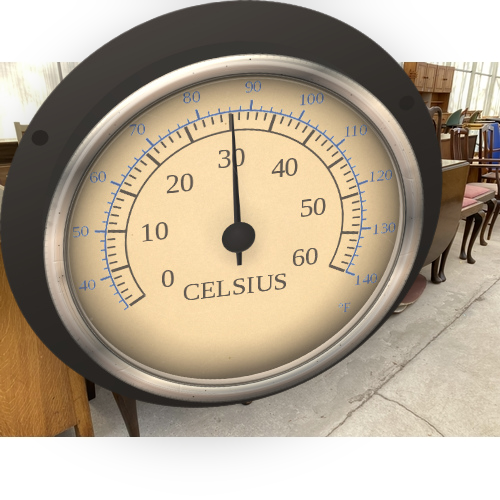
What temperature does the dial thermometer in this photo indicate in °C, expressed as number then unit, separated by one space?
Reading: 30 °C
